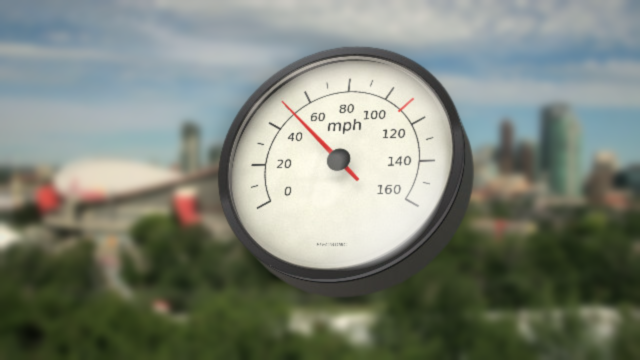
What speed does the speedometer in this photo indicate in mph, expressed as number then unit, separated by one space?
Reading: 50 mph
